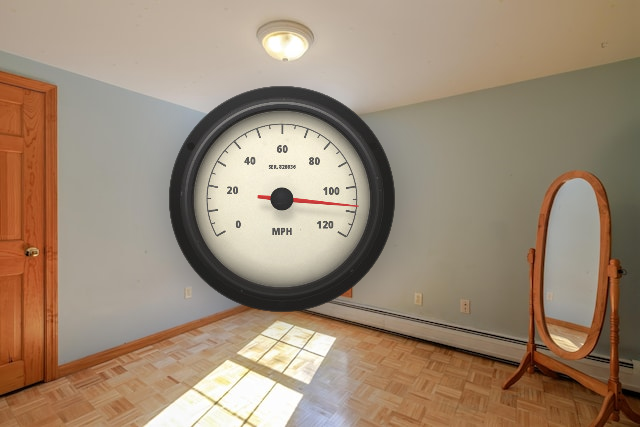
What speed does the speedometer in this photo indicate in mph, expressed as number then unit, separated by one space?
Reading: 107.5 mph
